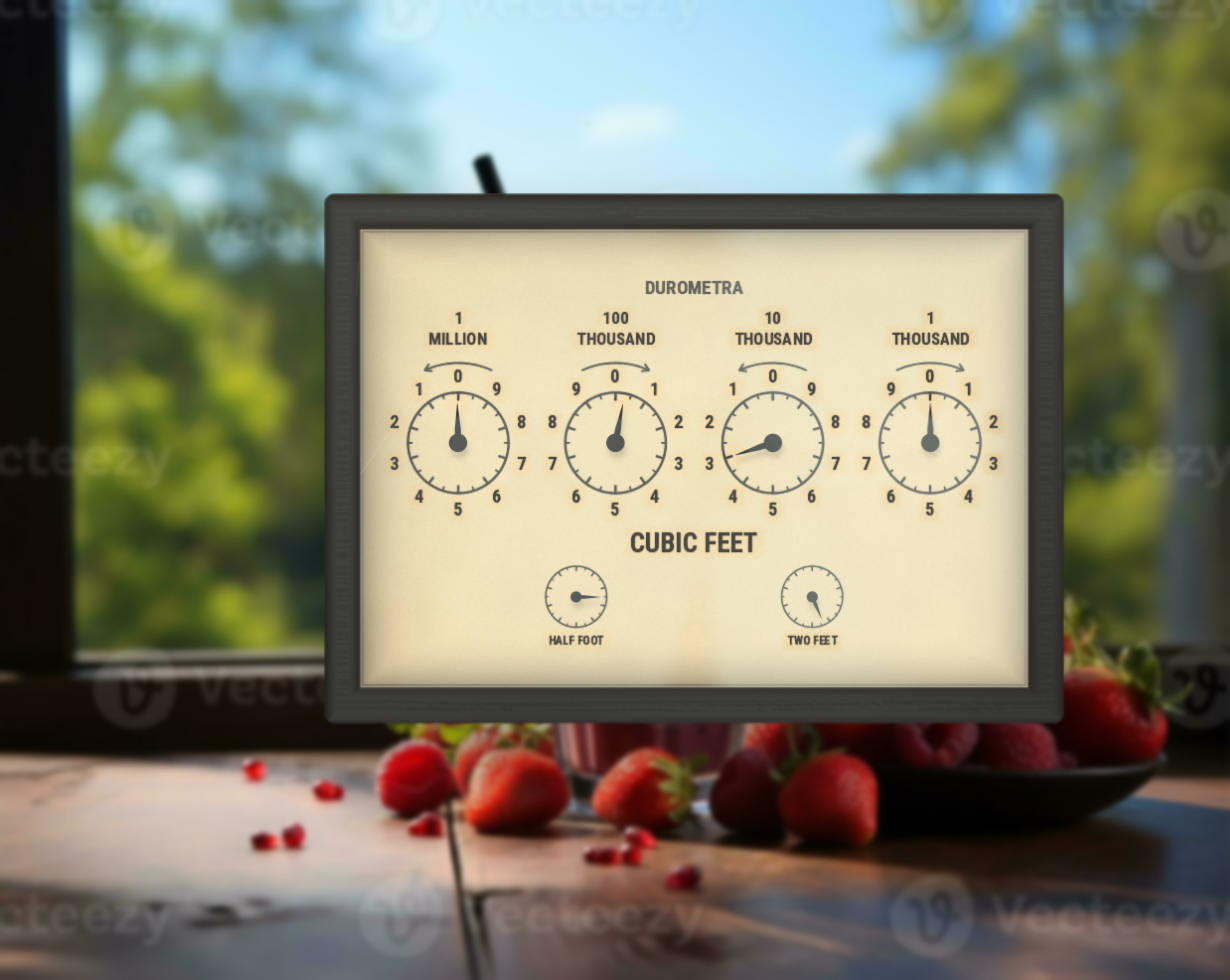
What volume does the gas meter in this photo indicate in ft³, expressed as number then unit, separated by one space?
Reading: 3000 ft³
